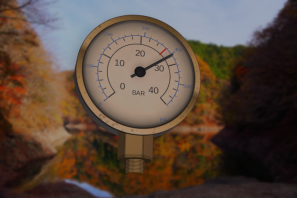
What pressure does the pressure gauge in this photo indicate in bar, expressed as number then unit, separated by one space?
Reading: 28 bar
